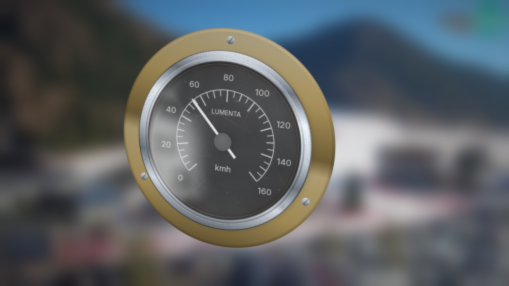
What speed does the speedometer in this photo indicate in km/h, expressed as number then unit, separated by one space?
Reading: 55 km/h
